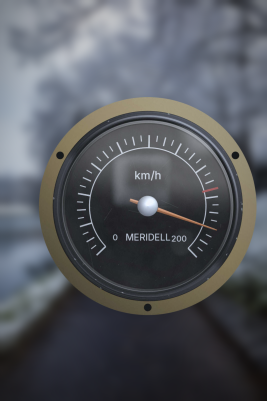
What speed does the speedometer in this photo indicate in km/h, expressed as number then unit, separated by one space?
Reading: 180 km/h
